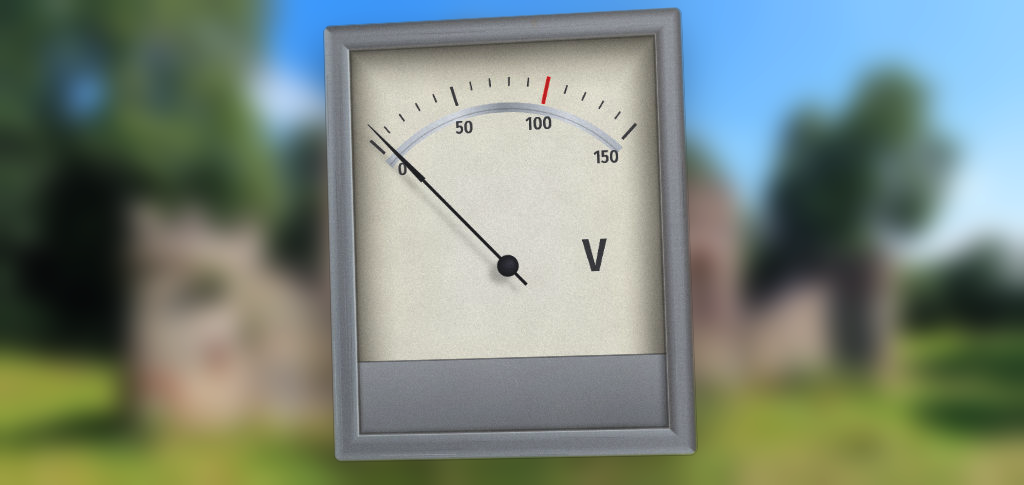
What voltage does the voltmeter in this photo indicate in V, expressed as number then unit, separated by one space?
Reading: 5 V
